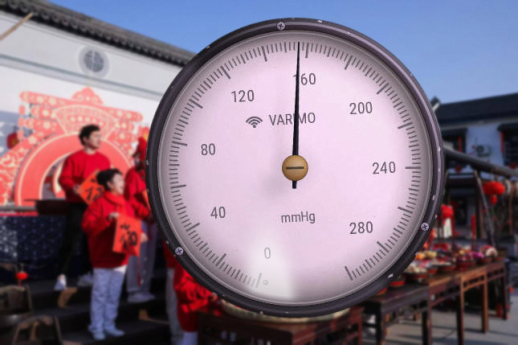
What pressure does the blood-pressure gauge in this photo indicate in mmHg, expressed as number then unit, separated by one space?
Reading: 156 mmHg
